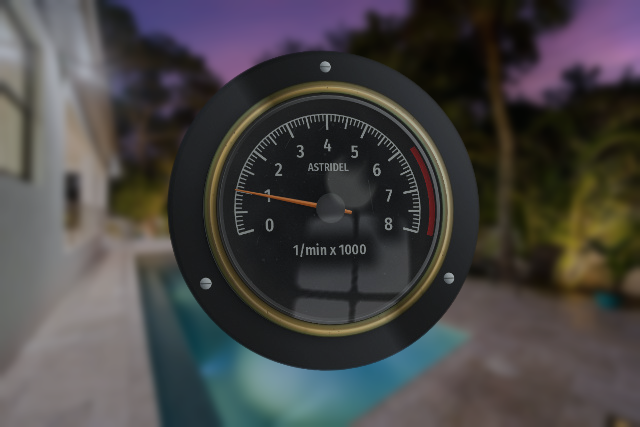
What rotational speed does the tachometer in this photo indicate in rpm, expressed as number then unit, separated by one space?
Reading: 1000 rpm
